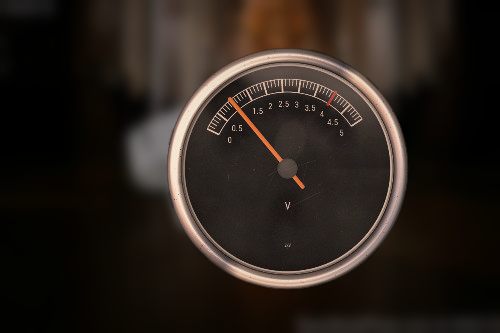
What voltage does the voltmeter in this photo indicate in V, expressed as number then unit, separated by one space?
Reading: 1 V
